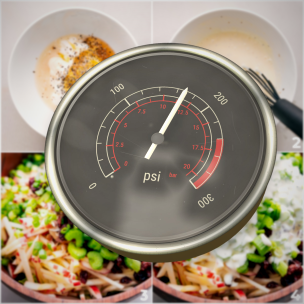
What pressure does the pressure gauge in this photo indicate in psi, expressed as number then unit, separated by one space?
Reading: 170 psi
